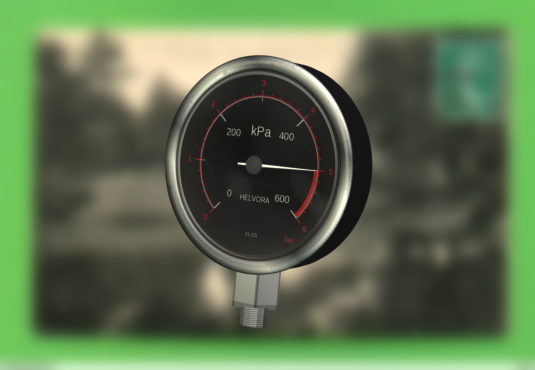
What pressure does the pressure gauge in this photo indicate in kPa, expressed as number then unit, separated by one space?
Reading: 500 kPa
